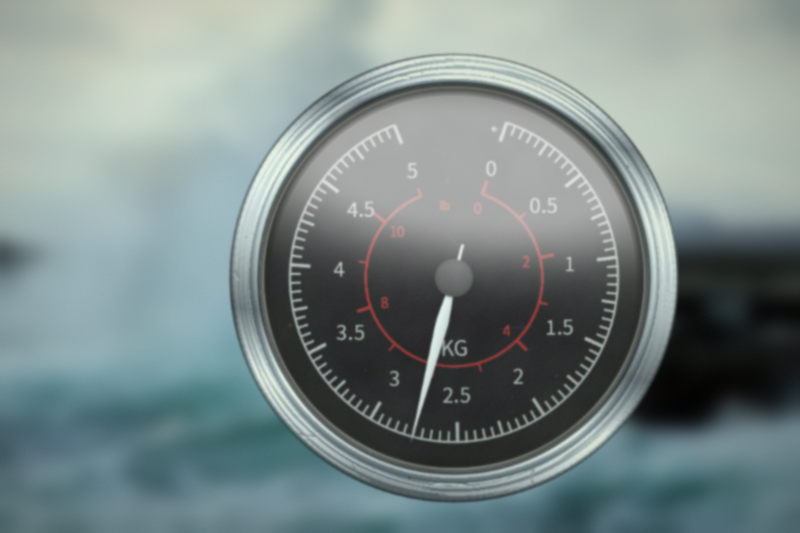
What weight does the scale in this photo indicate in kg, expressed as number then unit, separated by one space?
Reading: 2.75 kg
